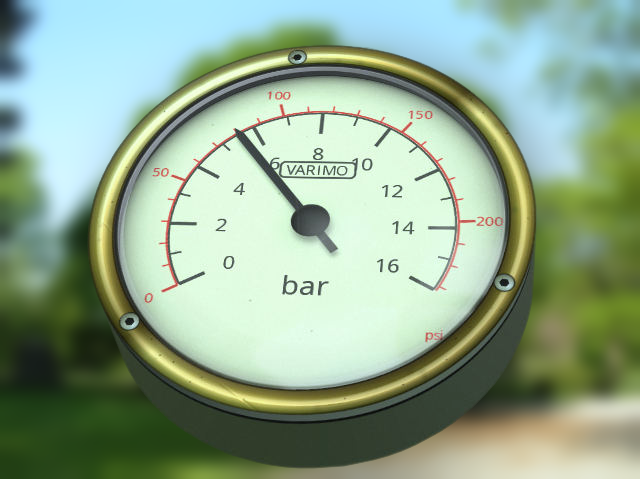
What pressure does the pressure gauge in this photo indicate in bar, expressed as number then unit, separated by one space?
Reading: 5.5 bar
